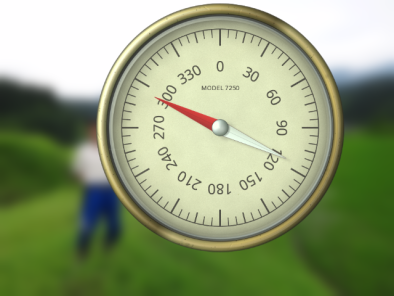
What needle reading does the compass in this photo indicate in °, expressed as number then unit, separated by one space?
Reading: 295 °
